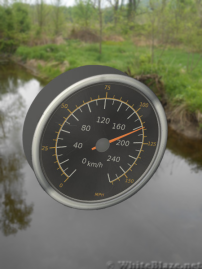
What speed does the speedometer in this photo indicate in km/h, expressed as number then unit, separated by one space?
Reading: 180 km/h
